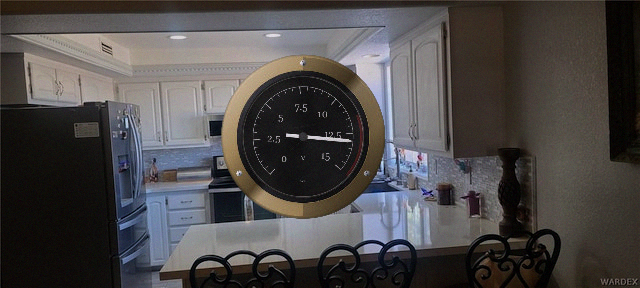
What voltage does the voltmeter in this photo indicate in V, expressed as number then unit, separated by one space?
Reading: 13 V
